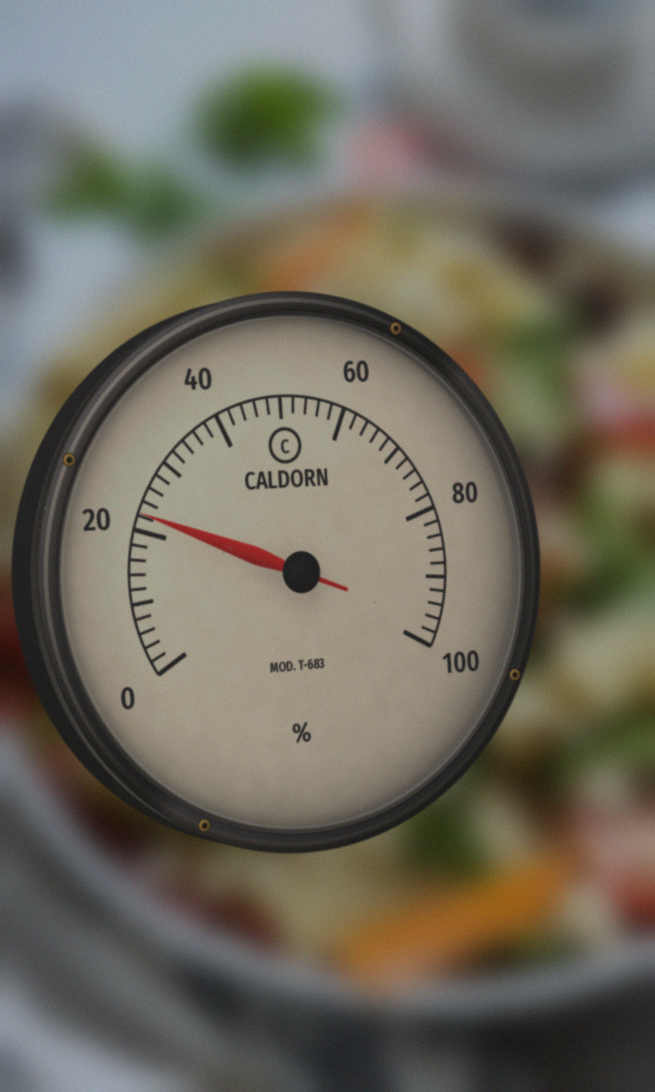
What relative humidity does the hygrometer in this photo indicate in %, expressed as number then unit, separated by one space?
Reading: 22 %
